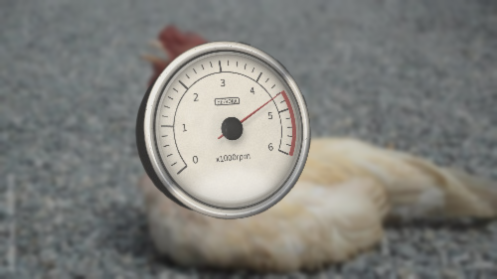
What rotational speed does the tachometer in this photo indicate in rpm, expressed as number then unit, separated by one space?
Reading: 4600 rpm
